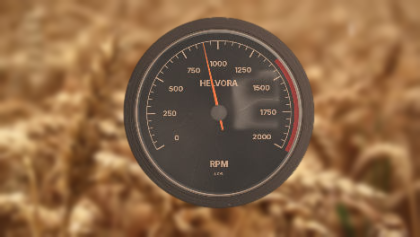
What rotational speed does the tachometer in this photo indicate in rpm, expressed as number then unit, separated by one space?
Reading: 900 rpm
